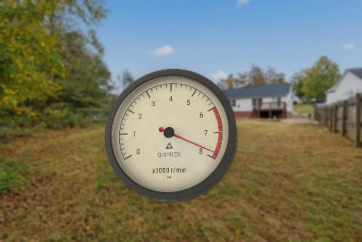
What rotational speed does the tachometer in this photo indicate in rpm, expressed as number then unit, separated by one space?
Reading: 7800 rpm
